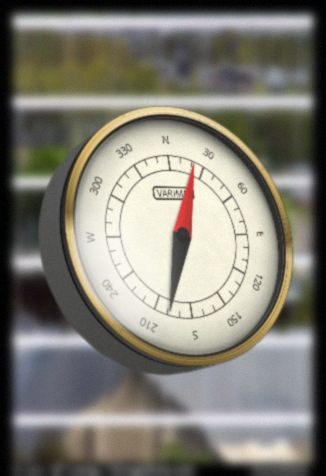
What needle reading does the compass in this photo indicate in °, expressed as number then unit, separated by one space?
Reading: 20 °
